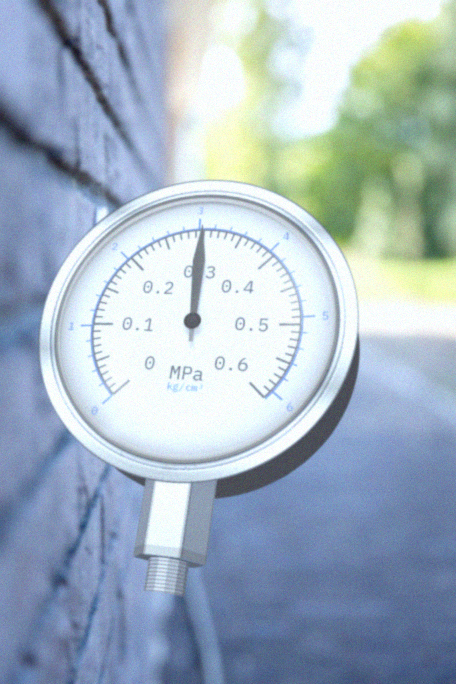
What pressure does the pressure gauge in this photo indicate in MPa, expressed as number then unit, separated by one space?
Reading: 0.3 MPa
